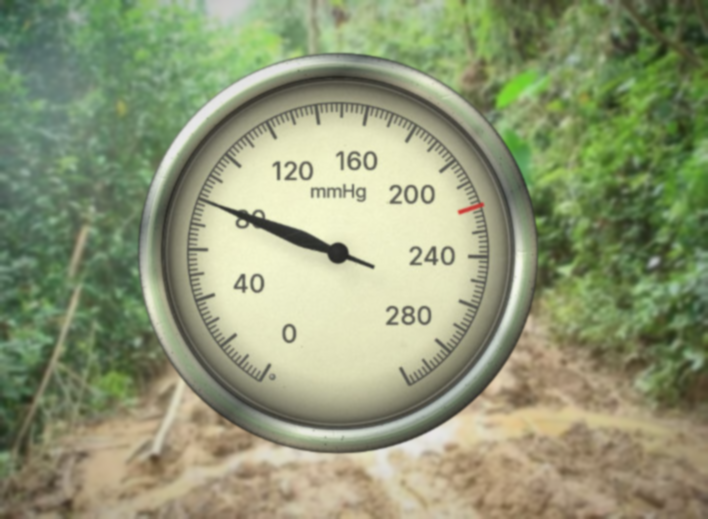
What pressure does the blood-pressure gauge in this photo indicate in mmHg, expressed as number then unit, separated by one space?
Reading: 80 mmHg
